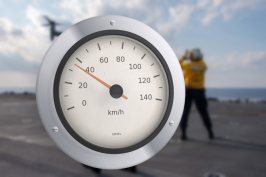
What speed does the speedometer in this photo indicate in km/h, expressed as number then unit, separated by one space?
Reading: 35 km/h
